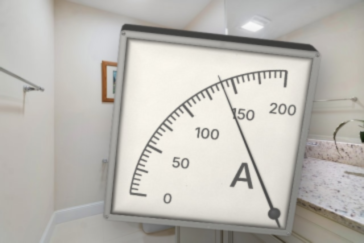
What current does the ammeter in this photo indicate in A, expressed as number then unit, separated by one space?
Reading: 140 A
